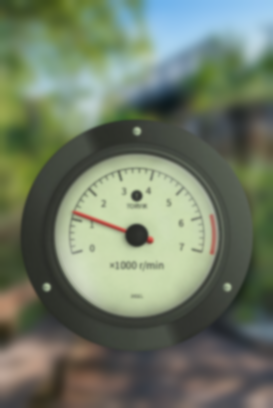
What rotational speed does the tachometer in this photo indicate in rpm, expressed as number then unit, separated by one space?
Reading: 1200 rpm
